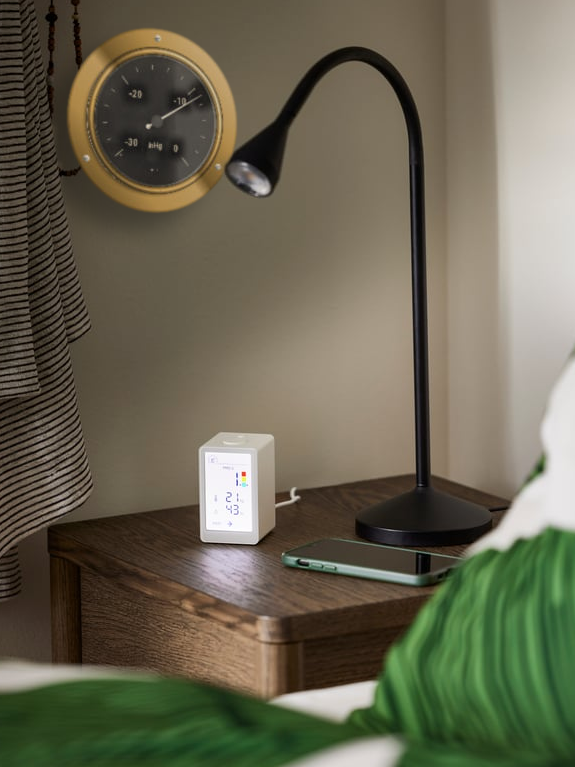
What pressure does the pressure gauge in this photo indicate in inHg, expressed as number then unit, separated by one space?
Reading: -9 inHg
